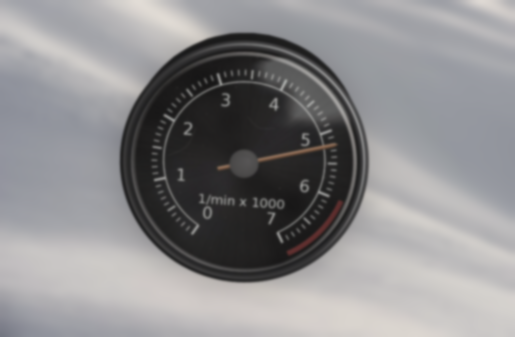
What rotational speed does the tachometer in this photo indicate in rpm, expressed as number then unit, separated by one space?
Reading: 5200 rpm
